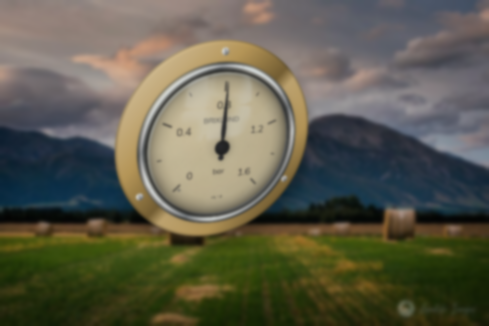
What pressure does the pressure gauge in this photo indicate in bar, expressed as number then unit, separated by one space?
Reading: 0.8 bar
